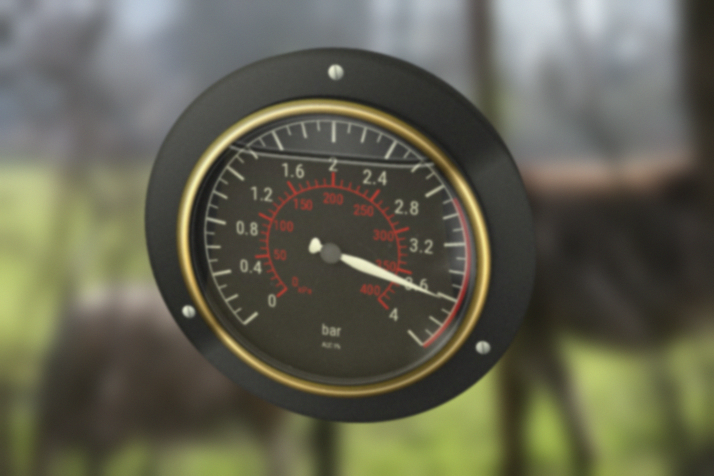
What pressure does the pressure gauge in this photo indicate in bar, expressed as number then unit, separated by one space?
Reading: 3.6 bar
